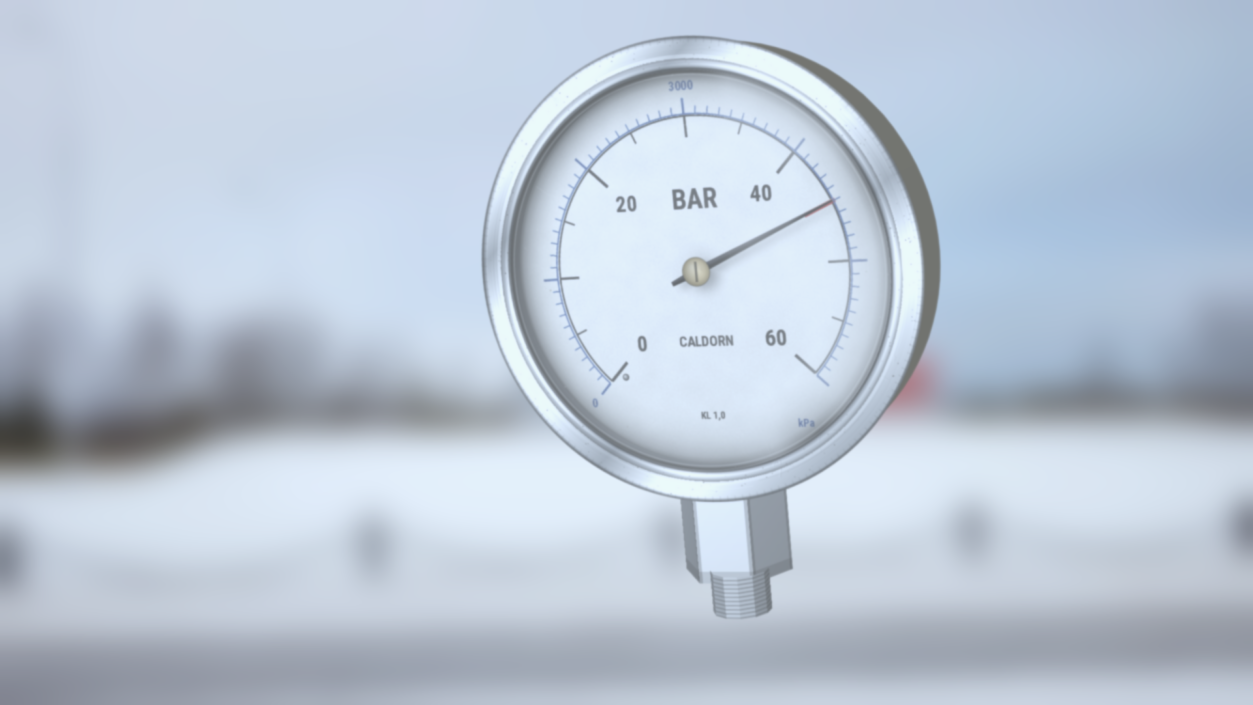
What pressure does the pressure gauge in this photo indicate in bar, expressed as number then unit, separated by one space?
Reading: 45 bar
